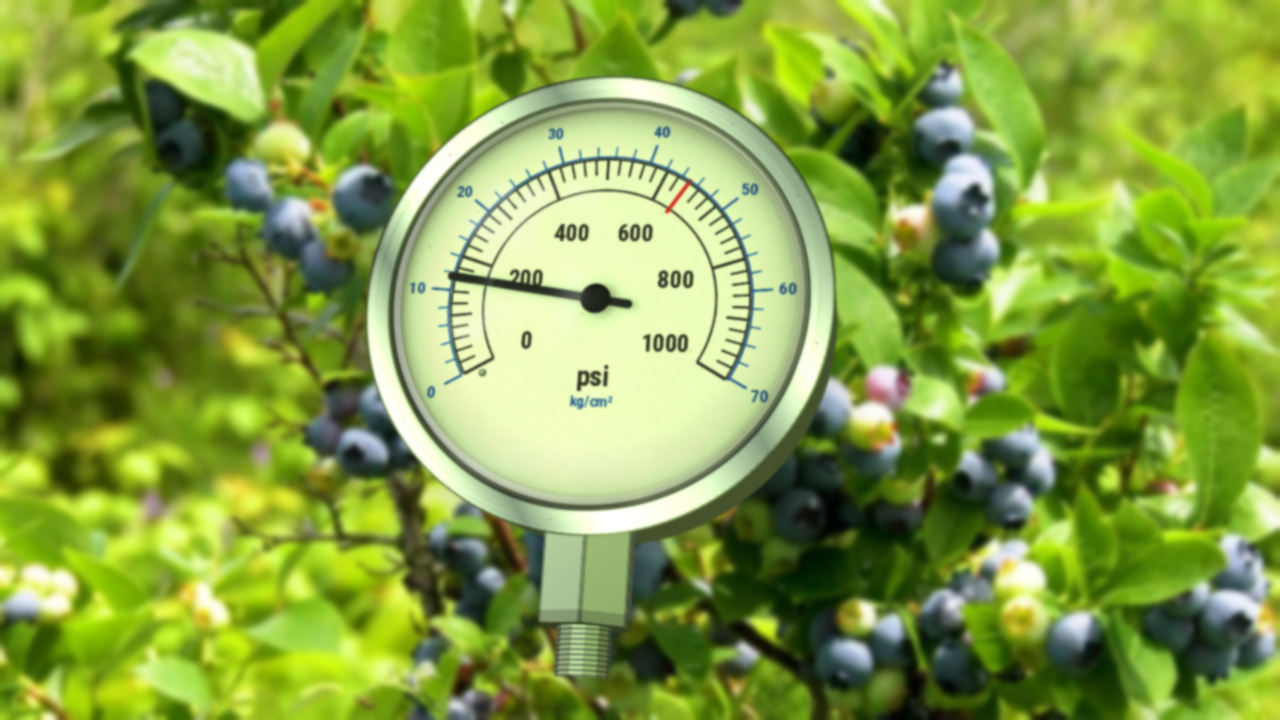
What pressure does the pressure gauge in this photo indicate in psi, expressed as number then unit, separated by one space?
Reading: 160 psi
